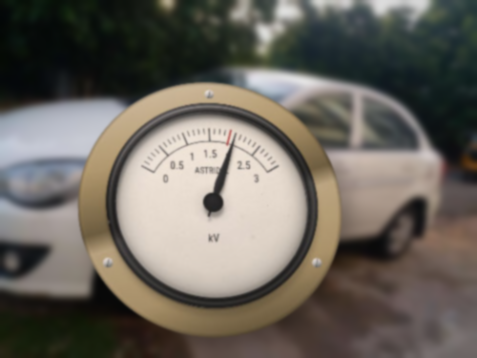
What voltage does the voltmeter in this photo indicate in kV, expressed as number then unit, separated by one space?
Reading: 2 kV
